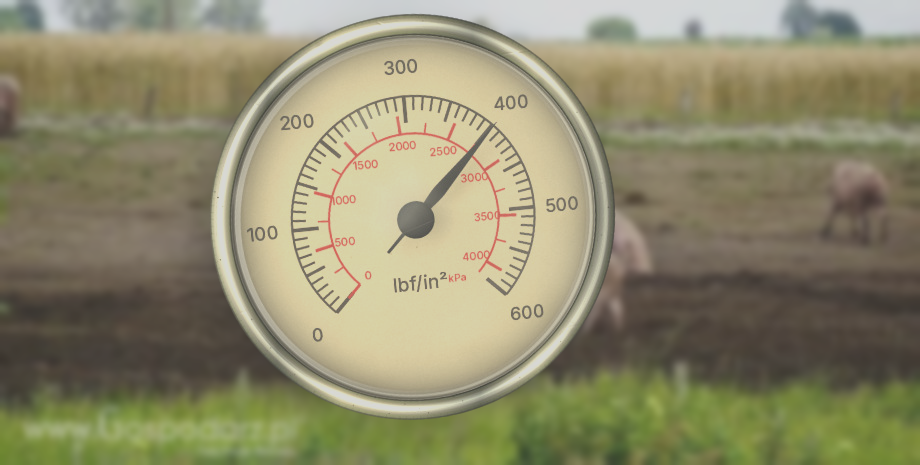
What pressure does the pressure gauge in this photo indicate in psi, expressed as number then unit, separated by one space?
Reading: 400 psi
